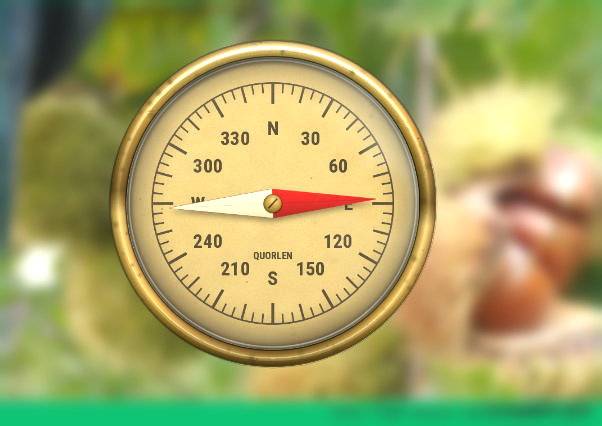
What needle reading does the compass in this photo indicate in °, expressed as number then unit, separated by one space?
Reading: 87.5 °
